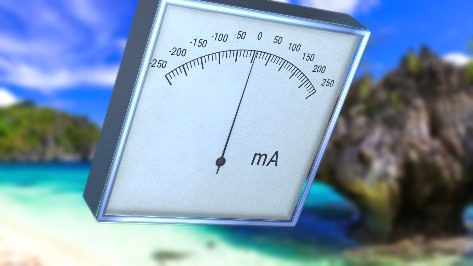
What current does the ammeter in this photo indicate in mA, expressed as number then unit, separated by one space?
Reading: 0 mA
